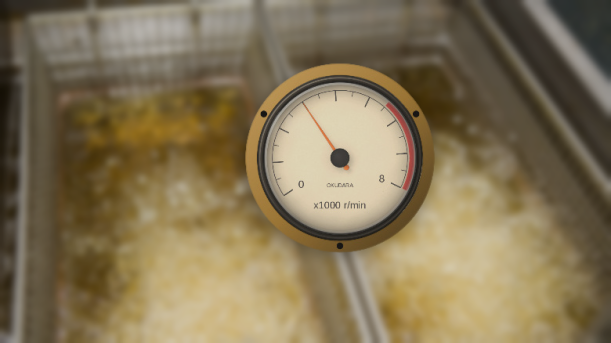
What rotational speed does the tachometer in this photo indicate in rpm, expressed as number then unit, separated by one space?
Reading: 3000 rpm
